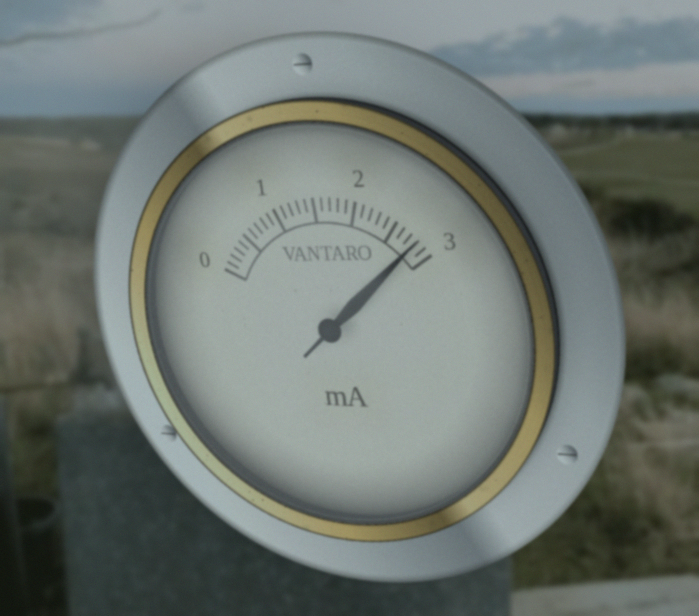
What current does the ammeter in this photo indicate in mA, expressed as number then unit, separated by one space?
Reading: 2.8 mA
